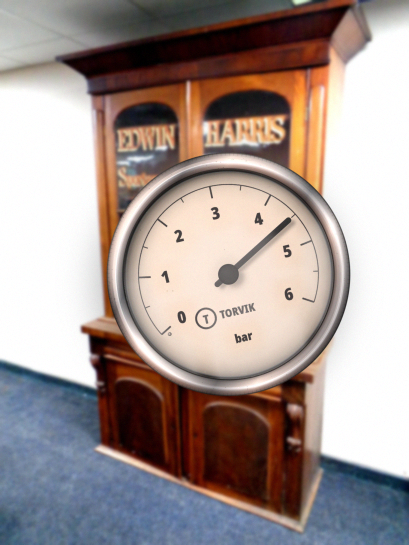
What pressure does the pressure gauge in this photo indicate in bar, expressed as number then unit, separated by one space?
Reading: 4.5 bar
